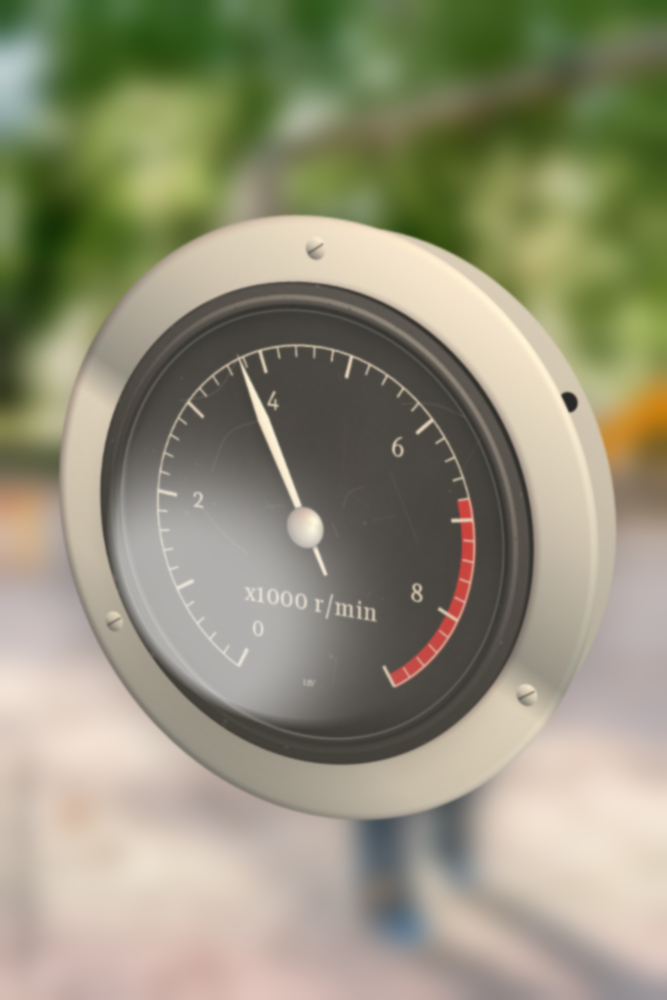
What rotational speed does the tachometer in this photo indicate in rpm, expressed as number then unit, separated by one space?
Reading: 3800 rpm
